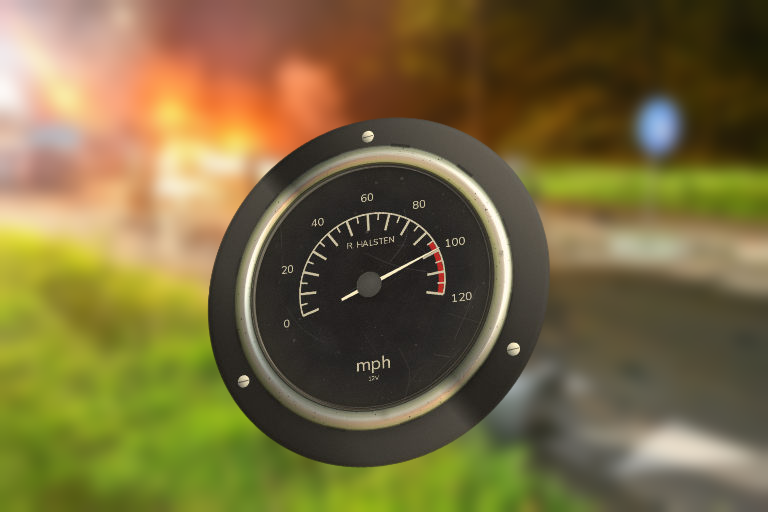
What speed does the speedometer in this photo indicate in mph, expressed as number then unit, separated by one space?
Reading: 100 mph
